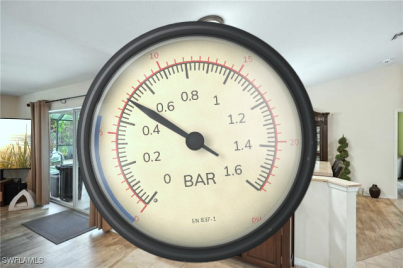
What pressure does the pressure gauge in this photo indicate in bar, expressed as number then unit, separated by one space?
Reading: 0.5 bar
